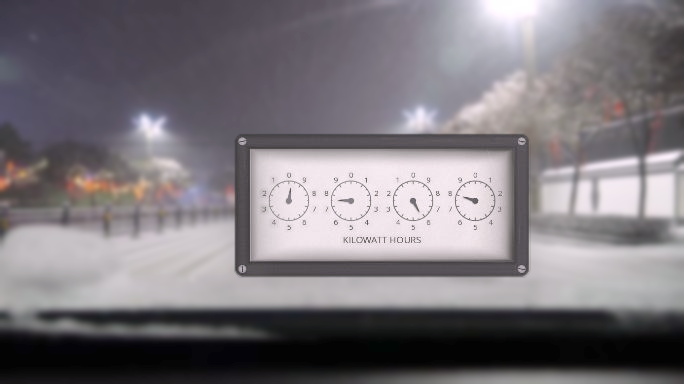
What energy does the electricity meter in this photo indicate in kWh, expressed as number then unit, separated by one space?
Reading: 9758 kWh
